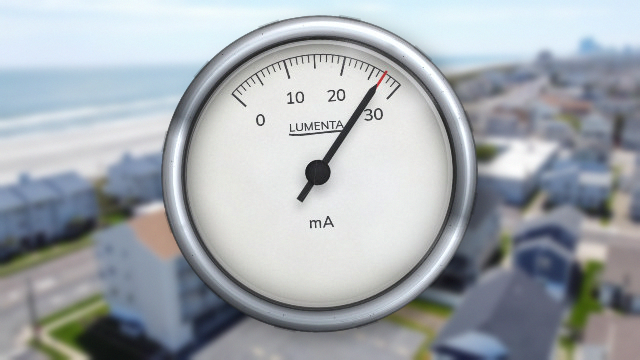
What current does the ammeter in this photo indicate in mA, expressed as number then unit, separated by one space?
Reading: 27 mA
